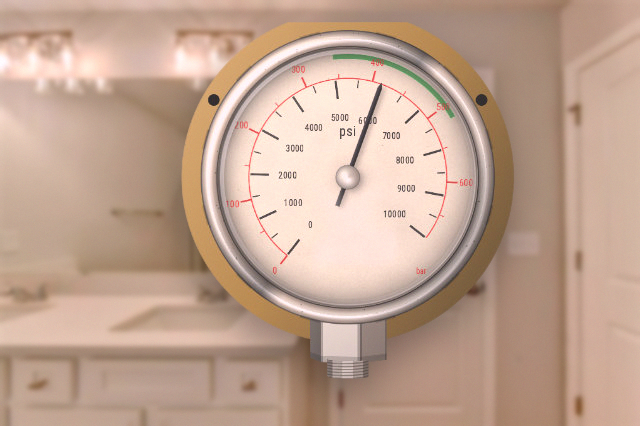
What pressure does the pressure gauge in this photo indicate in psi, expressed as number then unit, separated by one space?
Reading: 6000 psi
